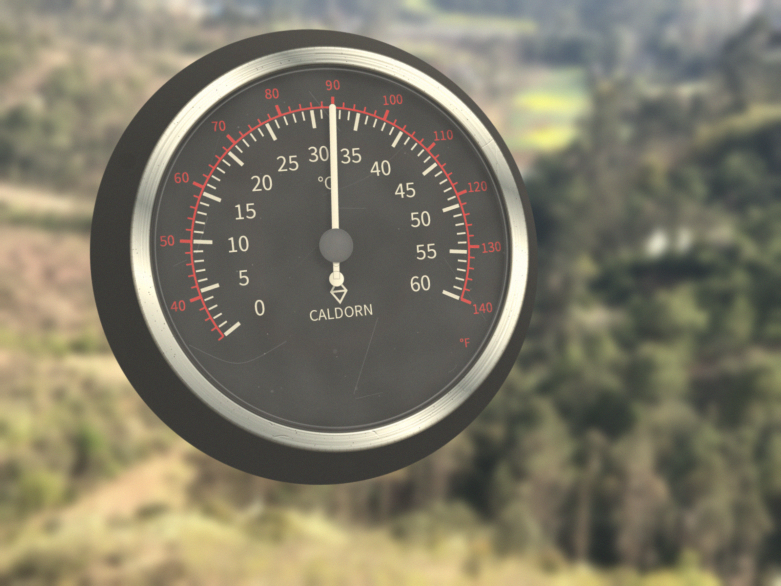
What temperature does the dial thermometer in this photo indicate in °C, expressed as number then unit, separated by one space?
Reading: 32 °C
